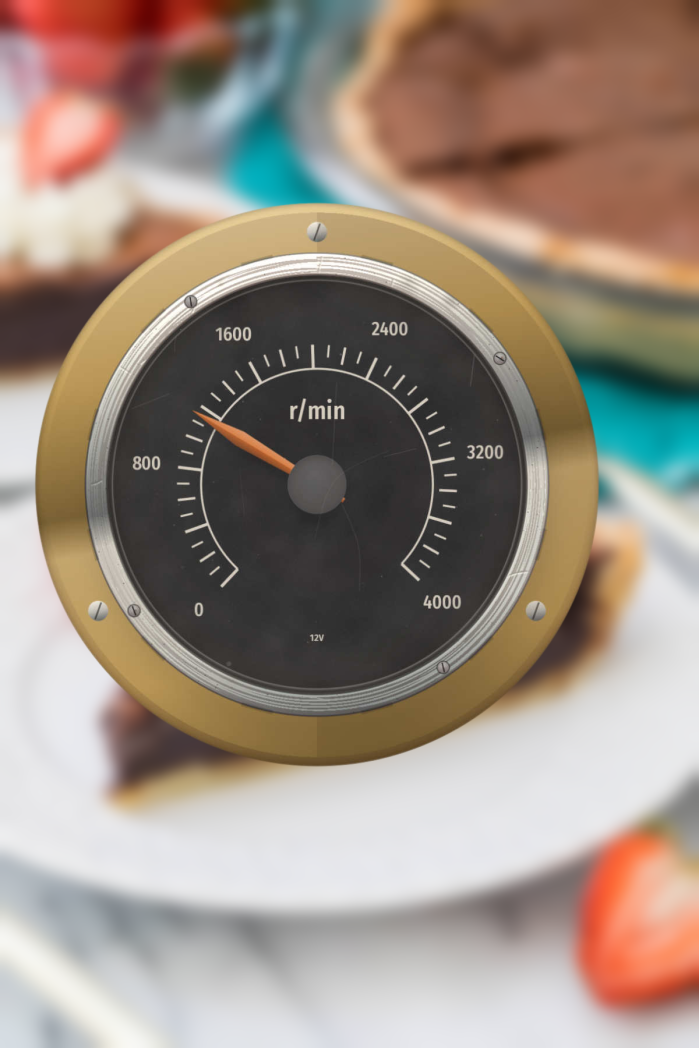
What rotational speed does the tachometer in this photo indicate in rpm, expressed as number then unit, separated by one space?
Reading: 1150 rpm
